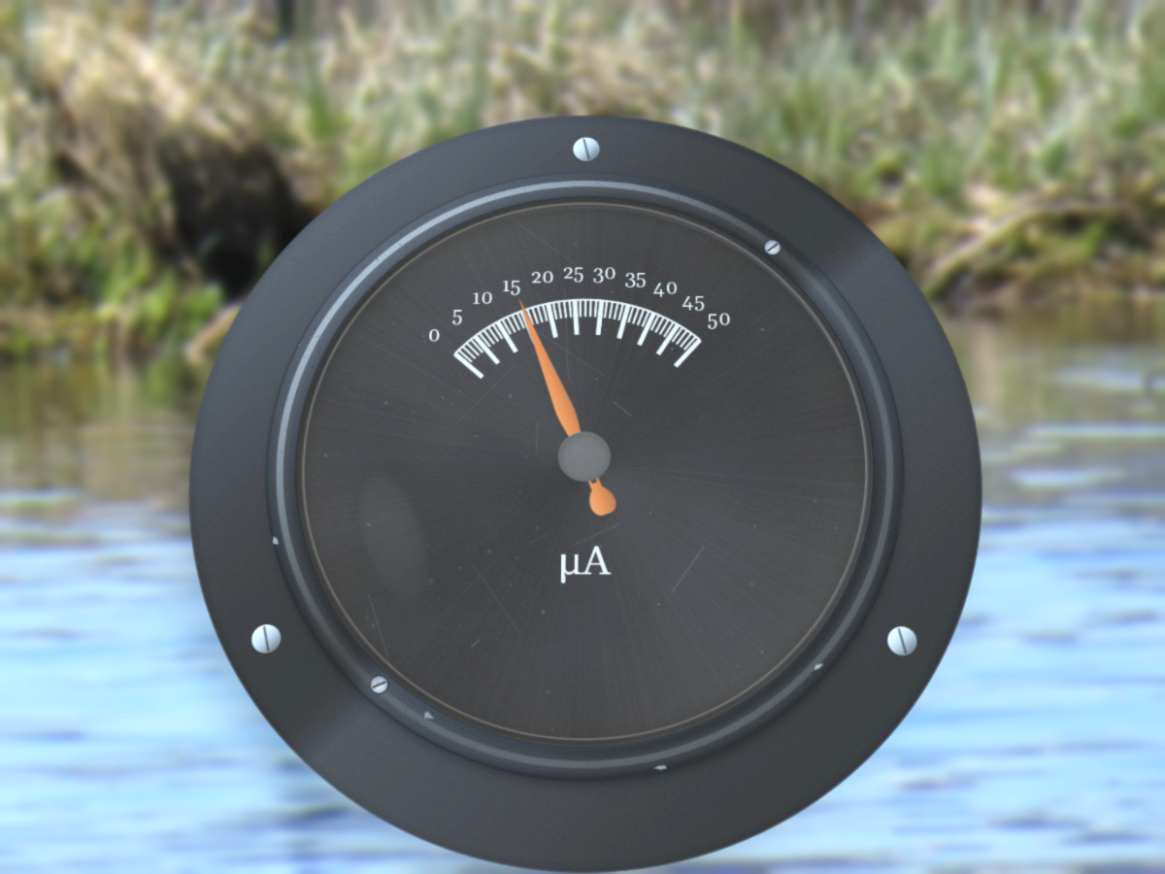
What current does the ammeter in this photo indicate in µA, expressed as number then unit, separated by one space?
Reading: 15 µA
